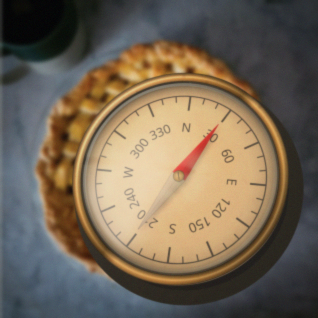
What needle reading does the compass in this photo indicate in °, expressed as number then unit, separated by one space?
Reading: 30 °
